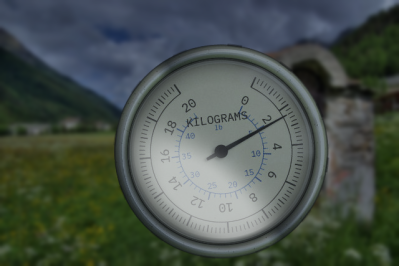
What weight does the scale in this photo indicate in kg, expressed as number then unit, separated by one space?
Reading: 2.4 kg
